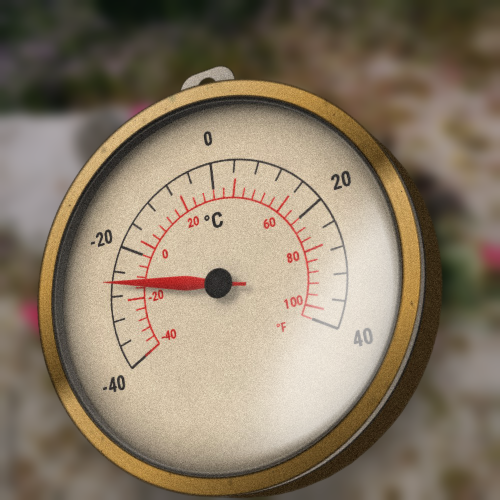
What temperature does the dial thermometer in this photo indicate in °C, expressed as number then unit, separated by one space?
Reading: -26 °C
